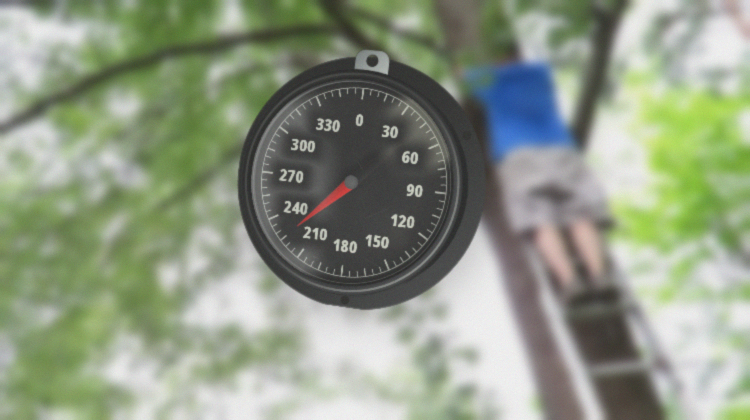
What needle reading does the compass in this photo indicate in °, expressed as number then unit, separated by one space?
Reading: 225 °
